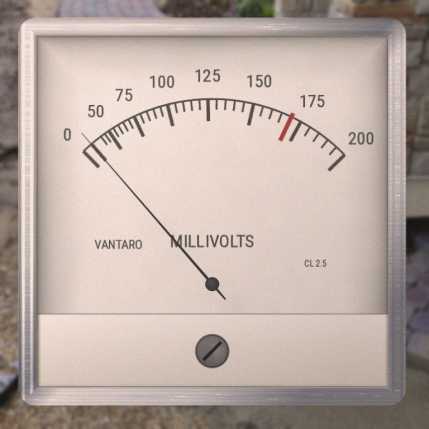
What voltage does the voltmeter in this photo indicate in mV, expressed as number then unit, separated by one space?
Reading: 25 mV
